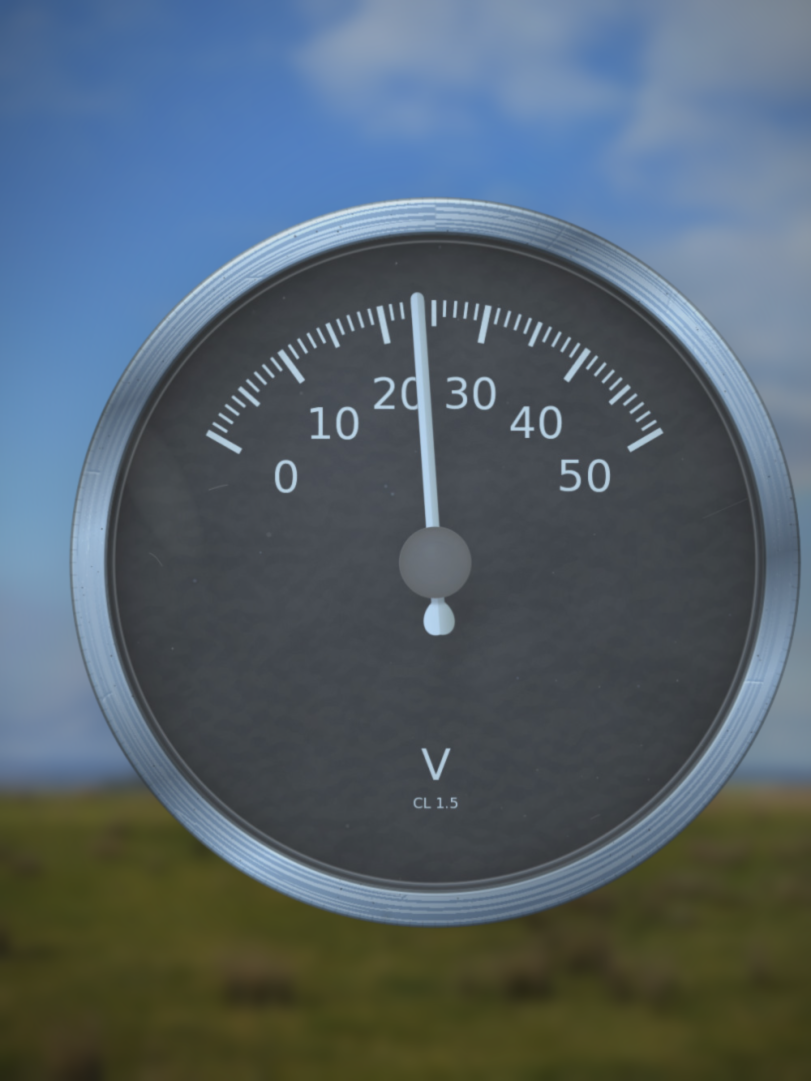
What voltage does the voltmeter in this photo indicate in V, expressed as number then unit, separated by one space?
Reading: 23.5 V
